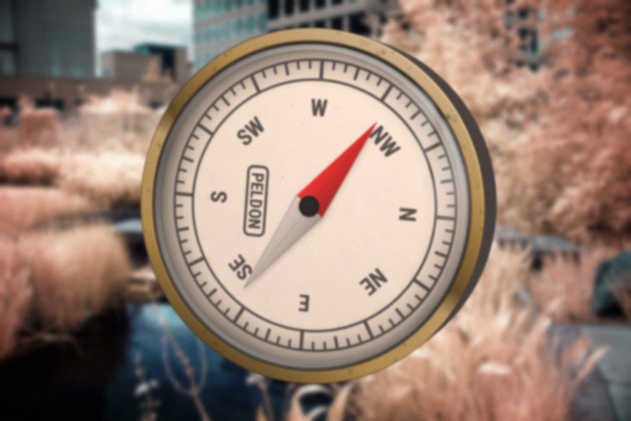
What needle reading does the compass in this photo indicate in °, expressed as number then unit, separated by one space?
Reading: 305 °
